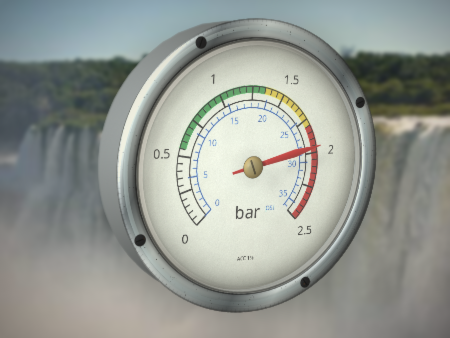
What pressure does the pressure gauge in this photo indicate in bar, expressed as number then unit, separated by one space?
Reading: 1.95 bar
